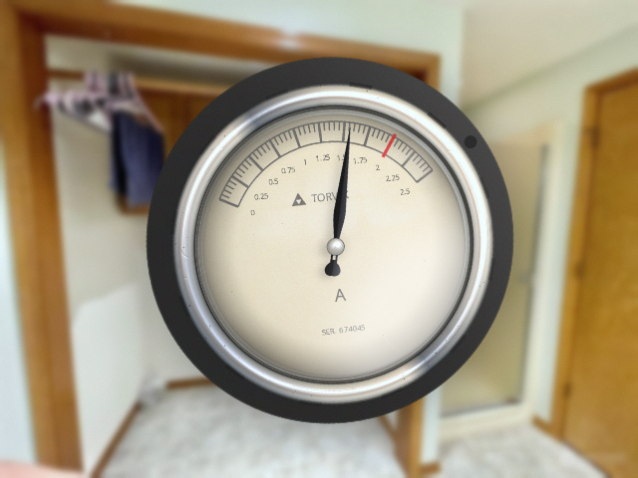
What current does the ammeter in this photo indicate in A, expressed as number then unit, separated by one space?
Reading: 1.55 A
